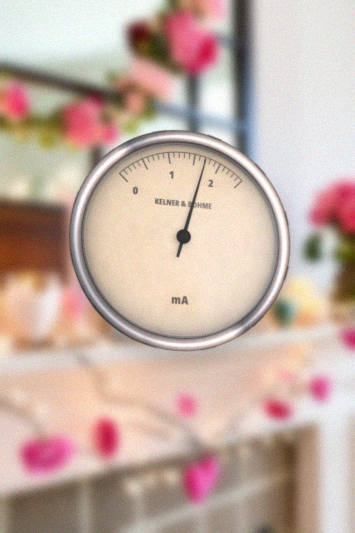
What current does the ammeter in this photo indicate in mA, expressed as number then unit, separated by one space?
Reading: 1.7 mA
